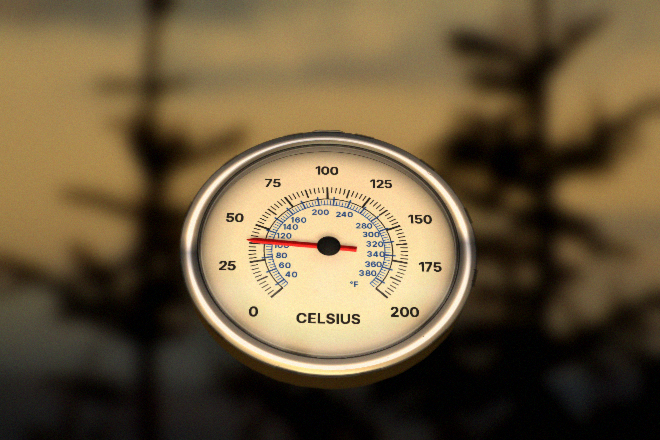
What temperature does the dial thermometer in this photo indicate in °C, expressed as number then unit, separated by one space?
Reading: 37.5 °C
